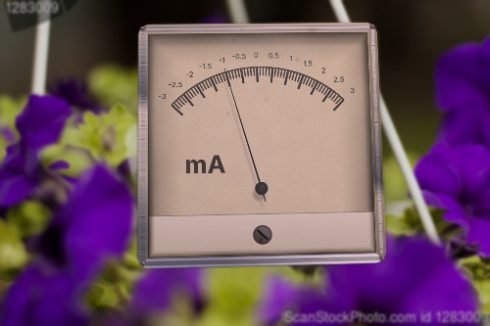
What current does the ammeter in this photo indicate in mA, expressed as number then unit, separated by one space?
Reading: -1 mA
